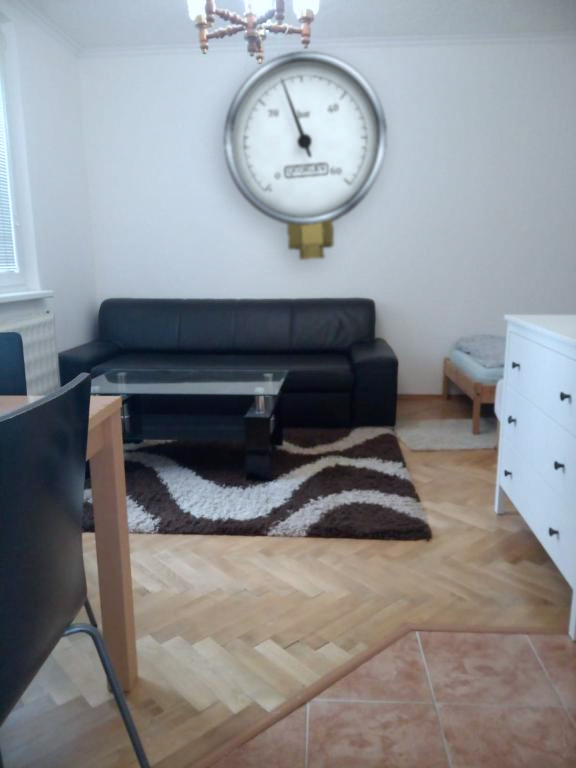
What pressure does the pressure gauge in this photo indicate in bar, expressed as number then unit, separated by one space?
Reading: 26 bar
